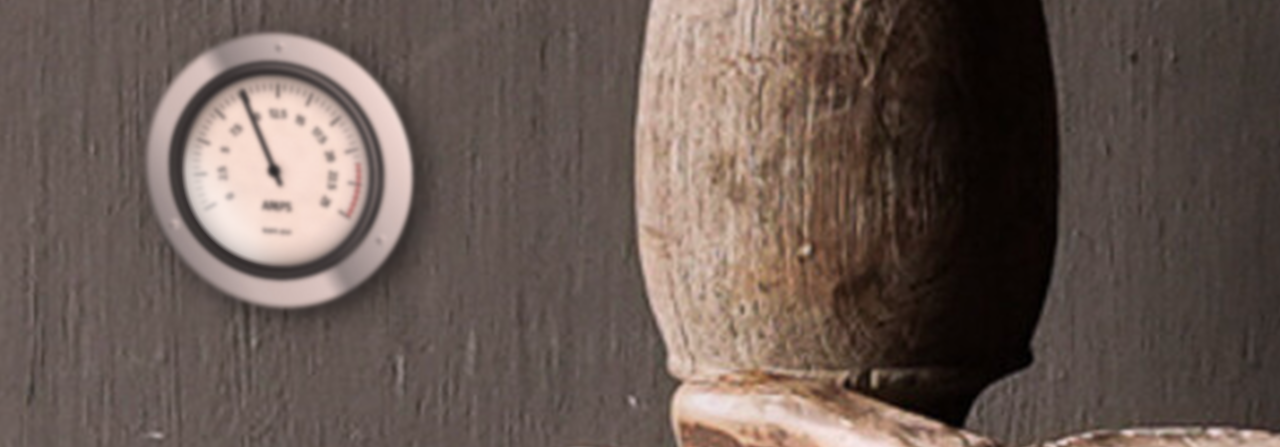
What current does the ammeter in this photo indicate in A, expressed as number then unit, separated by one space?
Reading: 10 A
